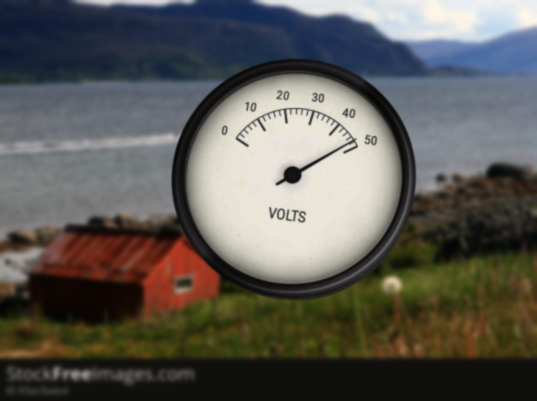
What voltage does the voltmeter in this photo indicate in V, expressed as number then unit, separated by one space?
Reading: 48 V
